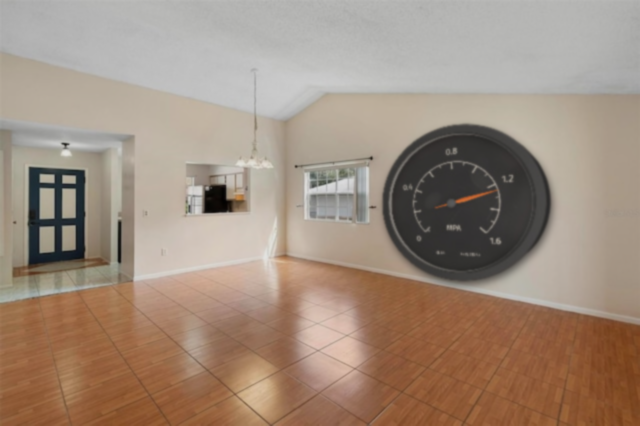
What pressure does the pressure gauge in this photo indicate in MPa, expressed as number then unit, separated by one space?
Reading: 1.25 MPa
